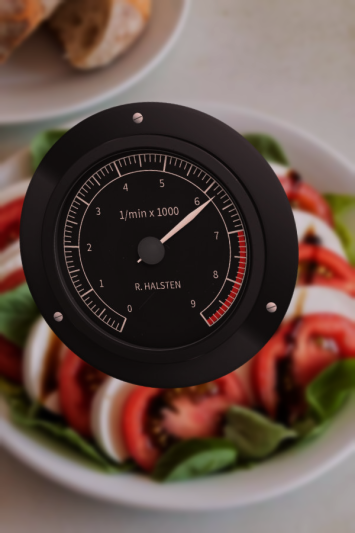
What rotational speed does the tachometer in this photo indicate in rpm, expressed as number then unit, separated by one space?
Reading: 6200 rpm
